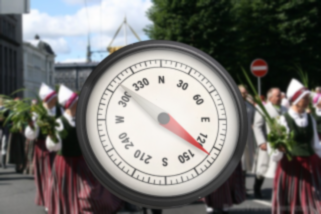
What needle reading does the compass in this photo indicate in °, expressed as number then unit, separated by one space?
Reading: 130 °
